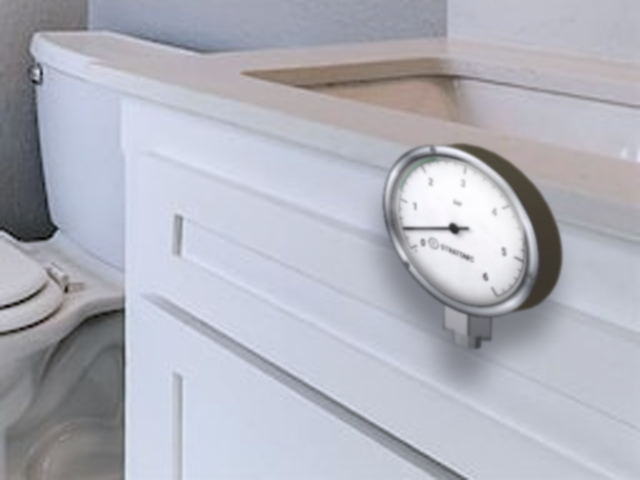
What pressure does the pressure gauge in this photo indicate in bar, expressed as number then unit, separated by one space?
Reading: 0.4 bar
